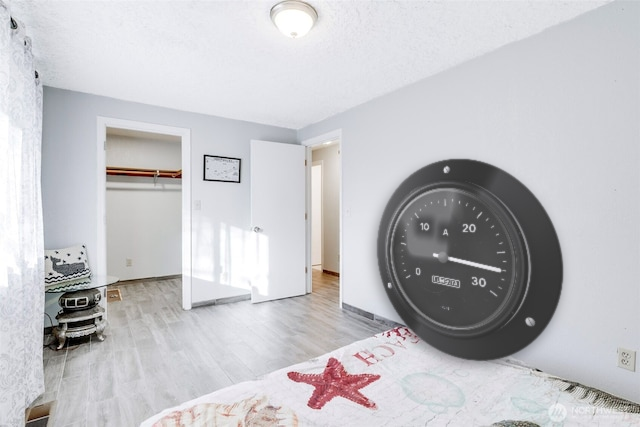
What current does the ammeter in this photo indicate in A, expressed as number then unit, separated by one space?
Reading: 27 A
